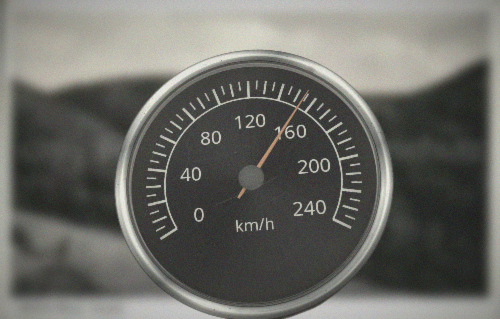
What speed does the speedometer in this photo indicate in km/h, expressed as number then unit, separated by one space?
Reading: 155 km/h
